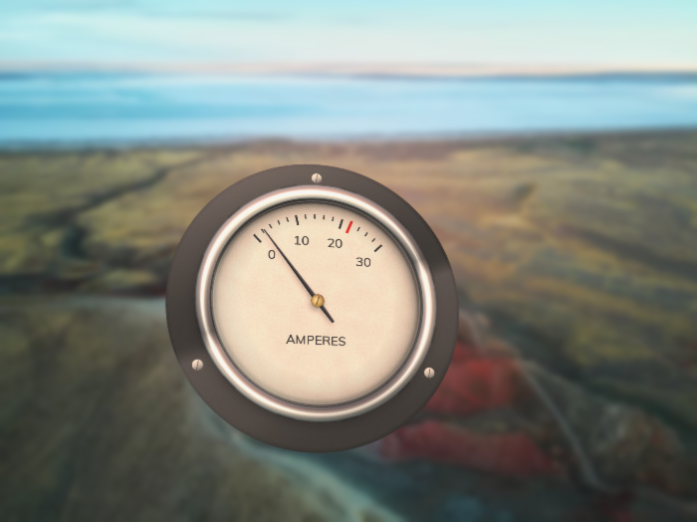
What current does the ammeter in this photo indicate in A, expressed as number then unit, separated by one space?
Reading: 2 A
